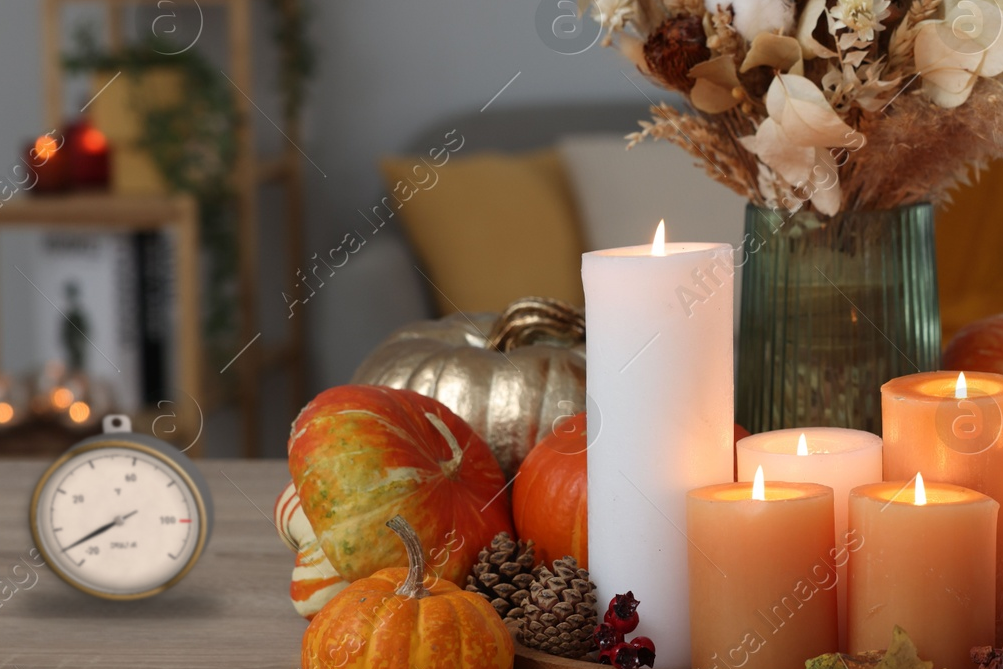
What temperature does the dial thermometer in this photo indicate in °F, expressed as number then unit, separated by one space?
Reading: -10 °F
